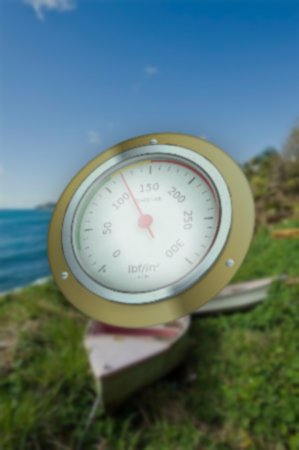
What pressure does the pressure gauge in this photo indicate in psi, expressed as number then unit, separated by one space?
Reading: 120 psi
